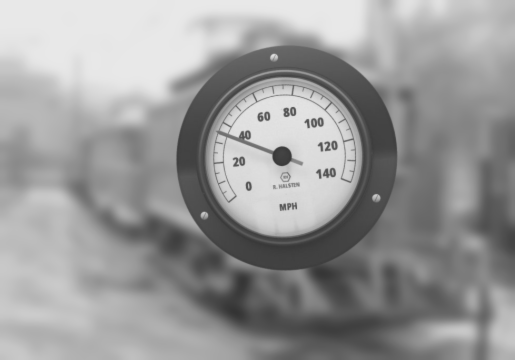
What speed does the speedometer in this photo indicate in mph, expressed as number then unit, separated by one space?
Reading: 35 mph
